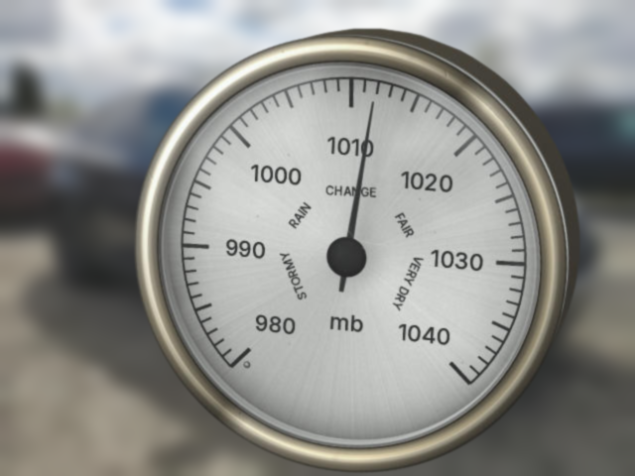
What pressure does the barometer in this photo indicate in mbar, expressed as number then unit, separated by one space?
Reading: 1012 mbar
